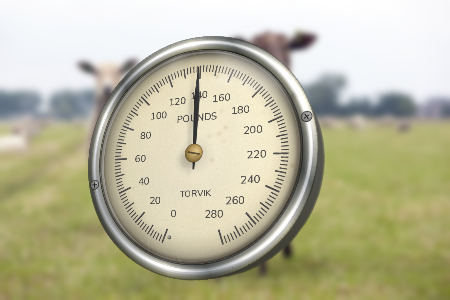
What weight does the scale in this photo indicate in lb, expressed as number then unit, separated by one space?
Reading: 140 lb
